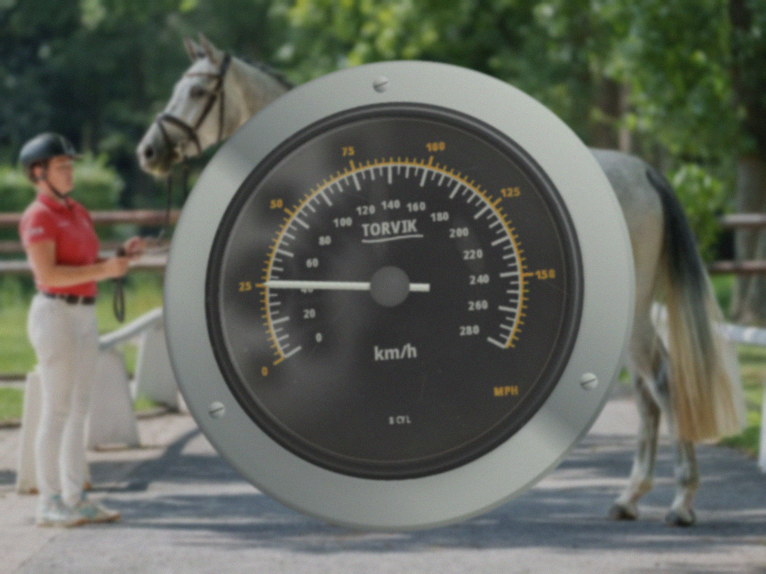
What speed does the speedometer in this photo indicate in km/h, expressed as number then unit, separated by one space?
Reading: 40 km/h
